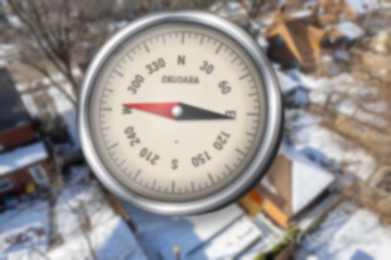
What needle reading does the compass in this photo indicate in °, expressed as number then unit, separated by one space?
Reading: 275 °
